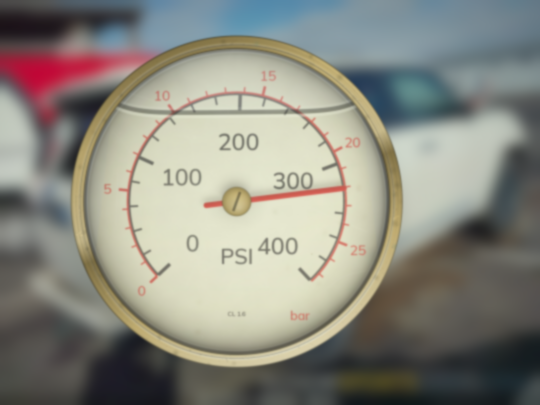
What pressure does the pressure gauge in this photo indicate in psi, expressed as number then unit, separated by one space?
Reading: 320 psi
